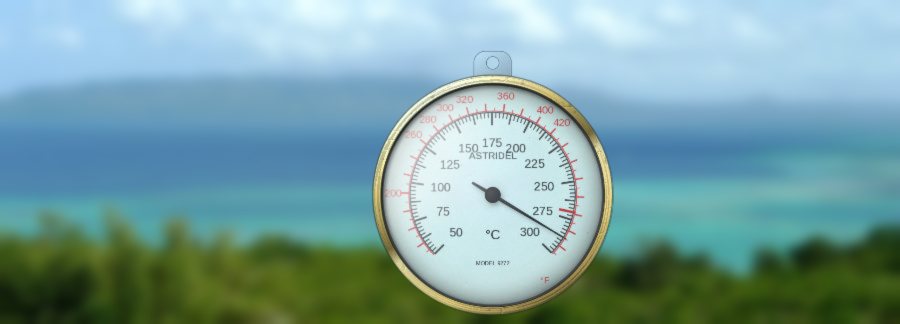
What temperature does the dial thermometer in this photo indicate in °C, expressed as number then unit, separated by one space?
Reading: 287.5 °C
